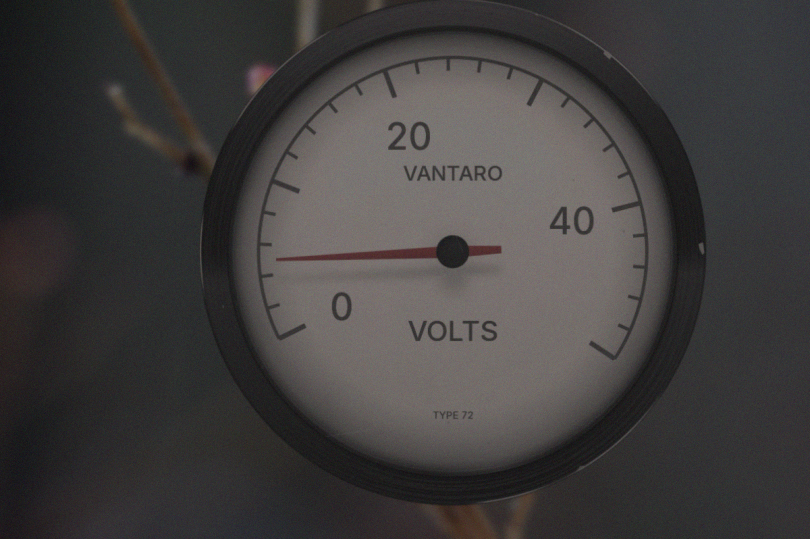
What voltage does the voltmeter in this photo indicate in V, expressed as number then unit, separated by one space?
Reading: 5 V
